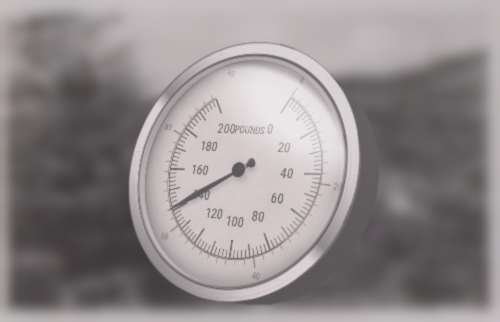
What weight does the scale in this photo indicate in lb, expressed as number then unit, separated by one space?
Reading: 140 lb
